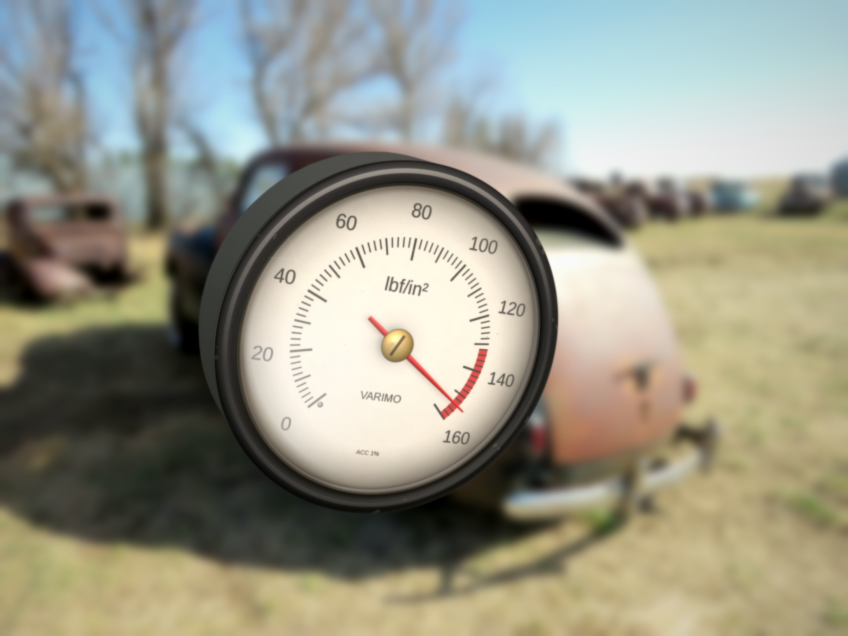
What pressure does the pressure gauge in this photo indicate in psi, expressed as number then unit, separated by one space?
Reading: 154 psi
